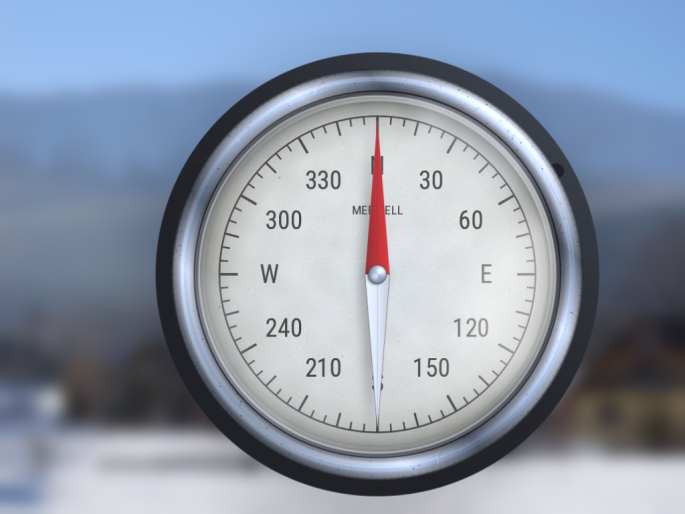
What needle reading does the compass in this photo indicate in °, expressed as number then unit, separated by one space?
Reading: 0 °
